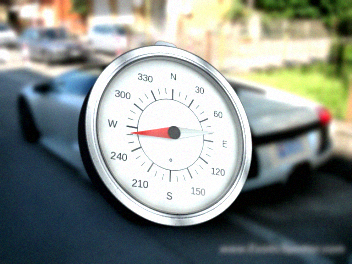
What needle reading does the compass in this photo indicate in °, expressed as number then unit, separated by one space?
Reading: 260 °
